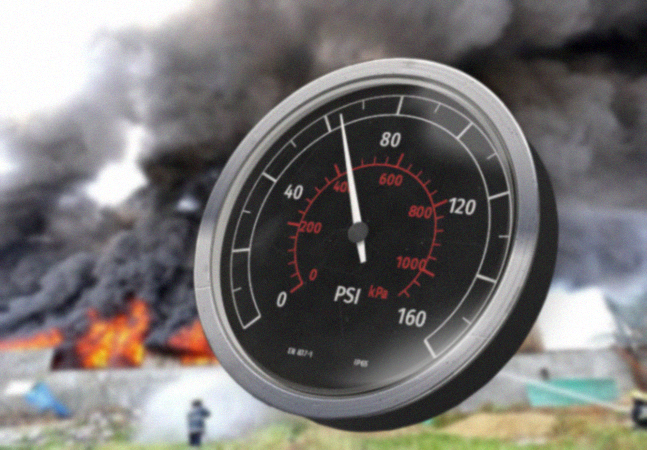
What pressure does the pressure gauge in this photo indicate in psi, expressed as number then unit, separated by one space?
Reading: 65 psi
